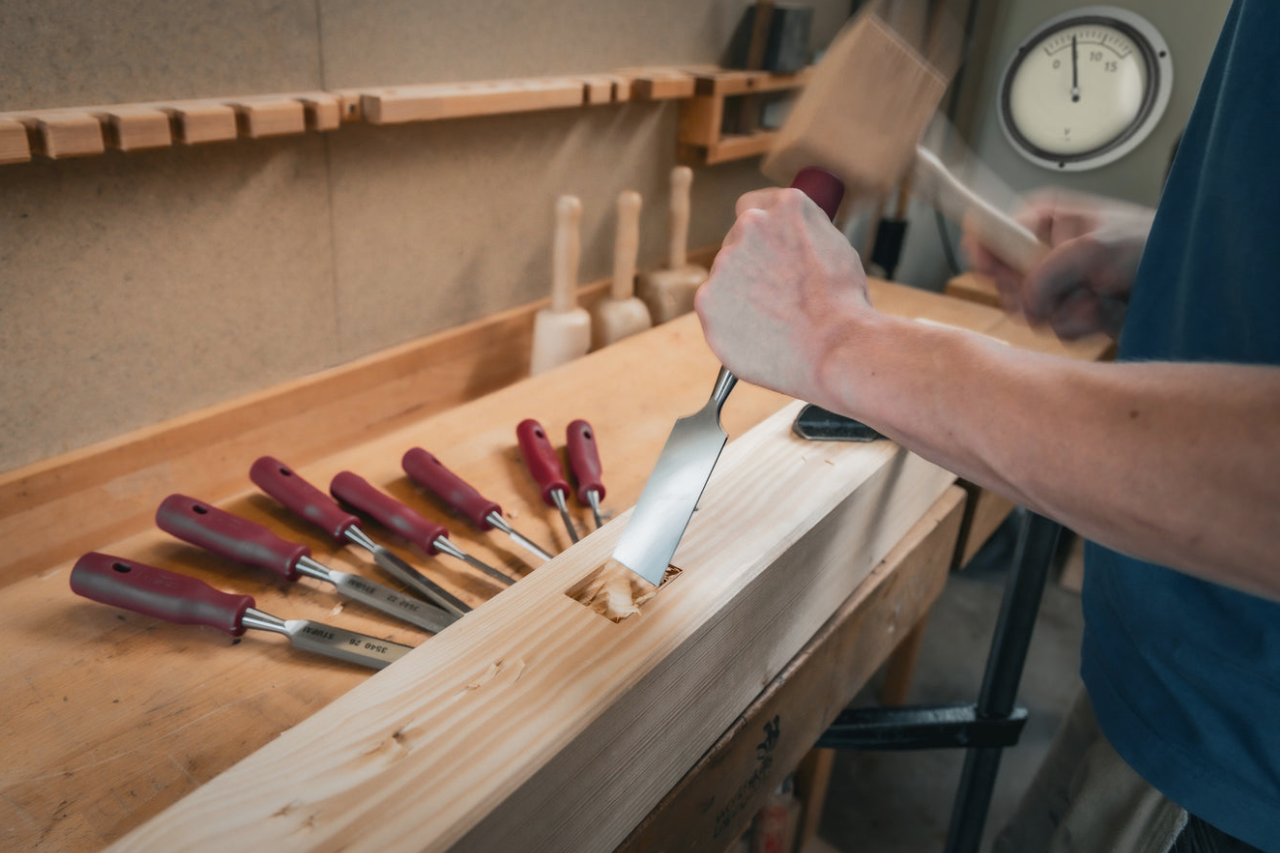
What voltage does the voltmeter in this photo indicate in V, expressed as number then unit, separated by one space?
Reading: 5 V
